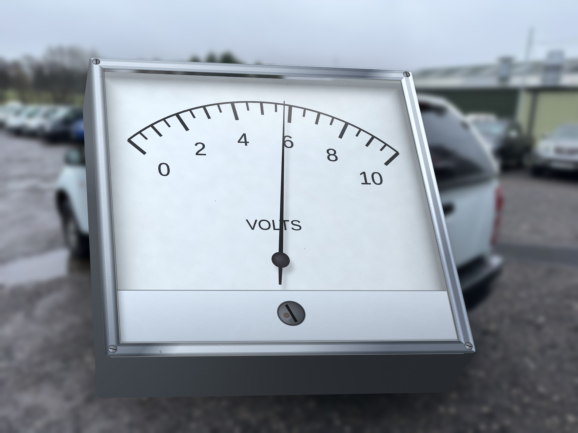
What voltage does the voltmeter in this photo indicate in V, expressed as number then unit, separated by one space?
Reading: 5.75 V
